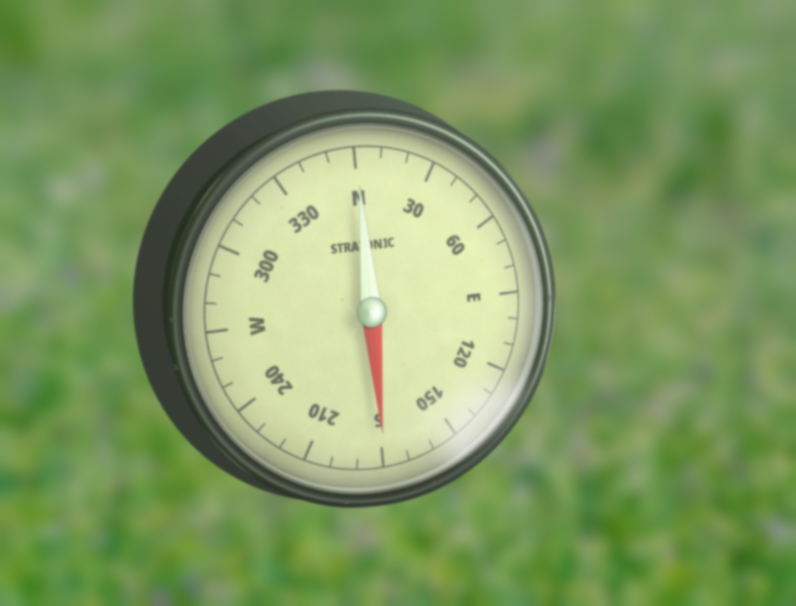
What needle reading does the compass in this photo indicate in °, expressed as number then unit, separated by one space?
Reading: 180 °
